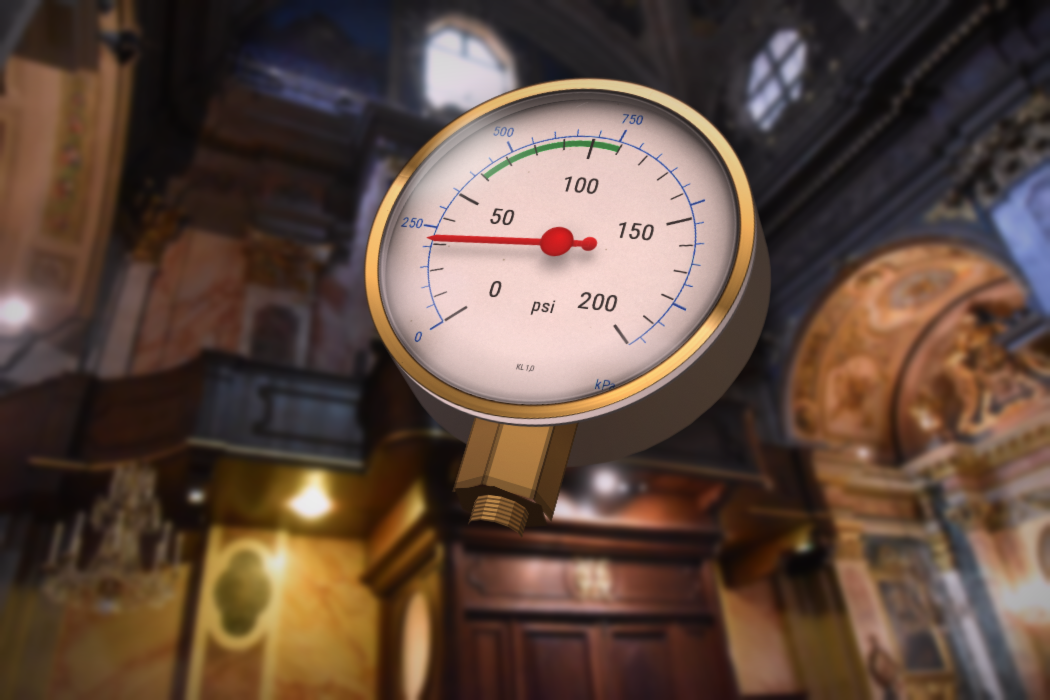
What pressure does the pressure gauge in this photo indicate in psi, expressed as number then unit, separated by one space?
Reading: 30 psi
